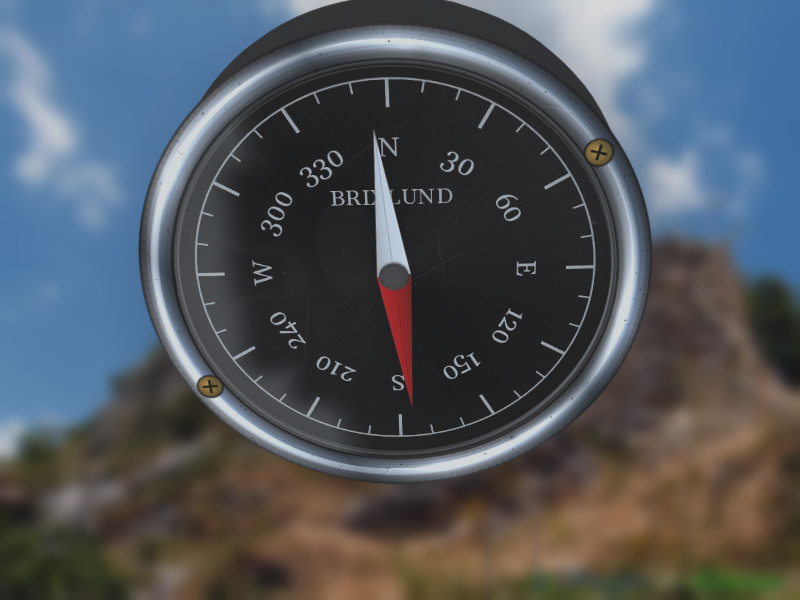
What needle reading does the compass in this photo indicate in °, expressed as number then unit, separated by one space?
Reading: 175 °
